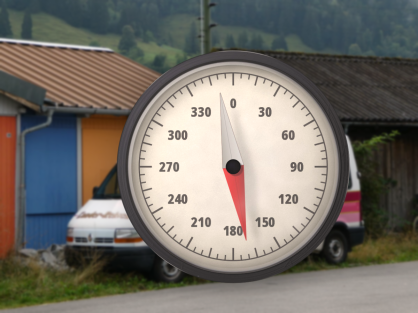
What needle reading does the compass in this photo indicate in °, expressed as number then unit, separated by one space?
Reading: 170 °
